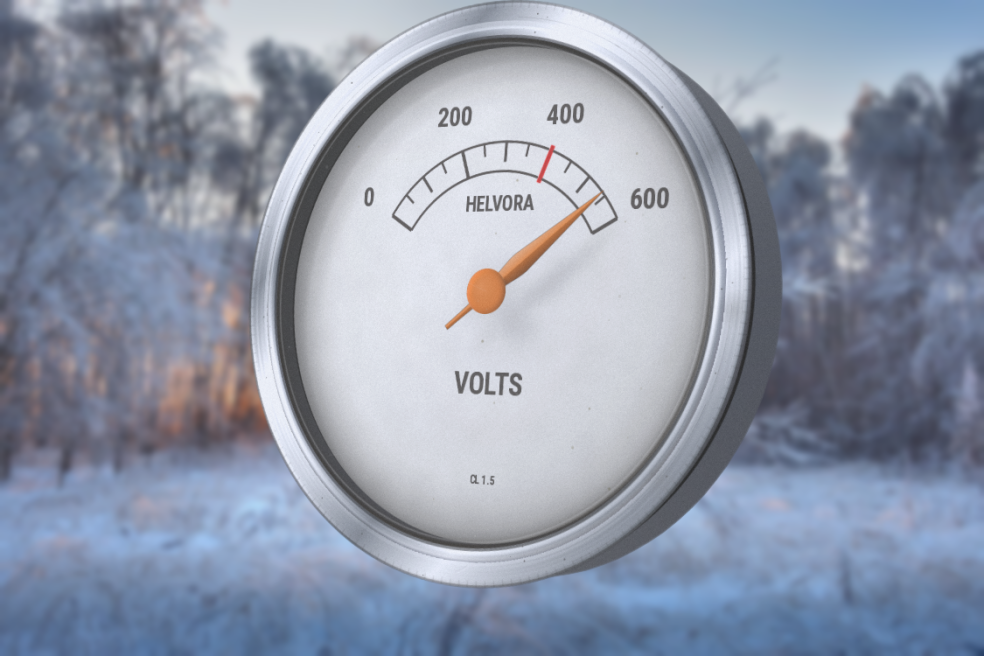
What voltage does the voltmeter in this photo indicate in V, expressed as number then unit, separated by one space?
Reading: 550 V
